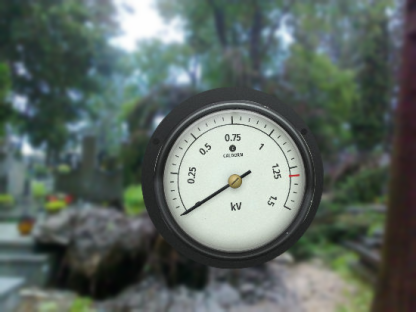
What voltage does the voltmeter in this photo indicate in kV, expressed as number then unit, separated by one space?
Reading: 0 kV
